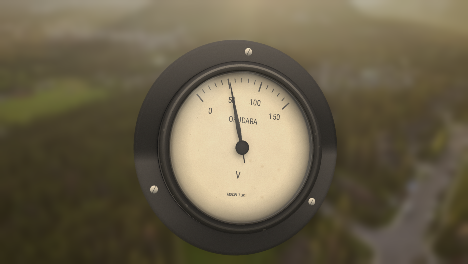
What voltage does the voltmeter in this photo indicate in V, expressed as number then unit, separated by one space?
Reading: 50 V
